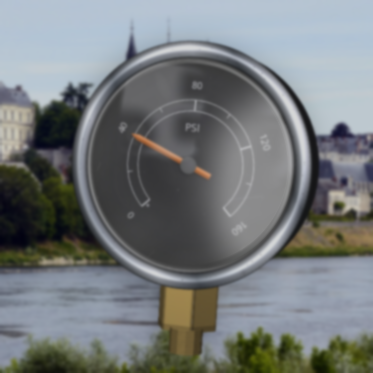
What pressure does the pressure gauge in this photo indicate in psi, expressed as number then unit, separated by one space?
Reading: 40 psi
